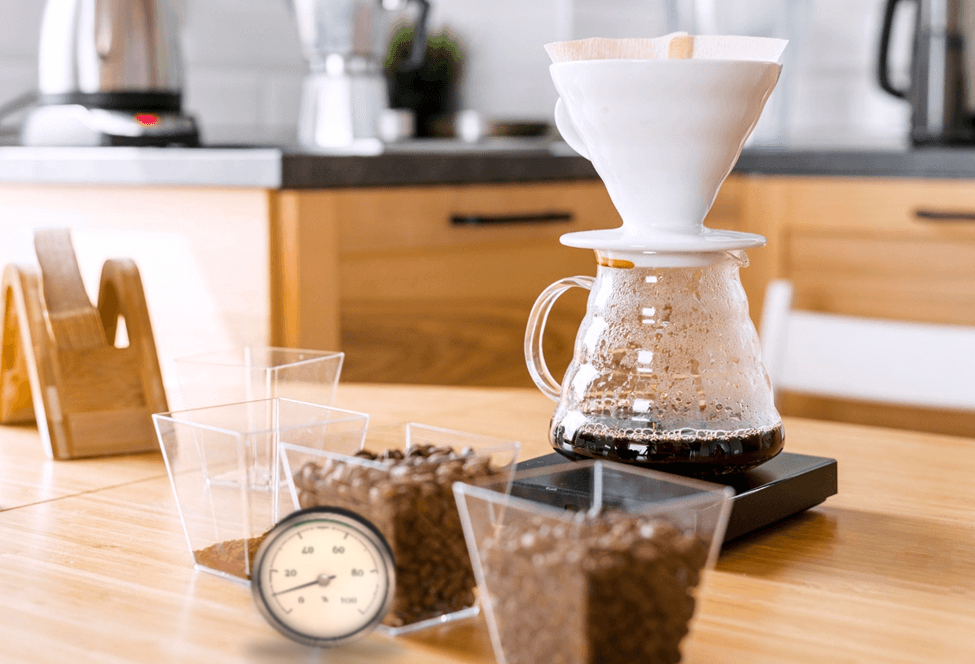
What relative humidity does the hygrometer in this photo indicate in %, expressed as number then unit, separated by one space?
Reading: 10 %
